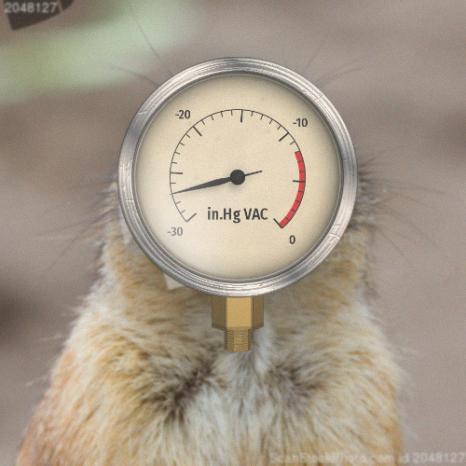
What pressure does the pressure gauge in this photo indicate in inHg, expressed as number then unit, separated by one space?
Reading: -27 inHg
